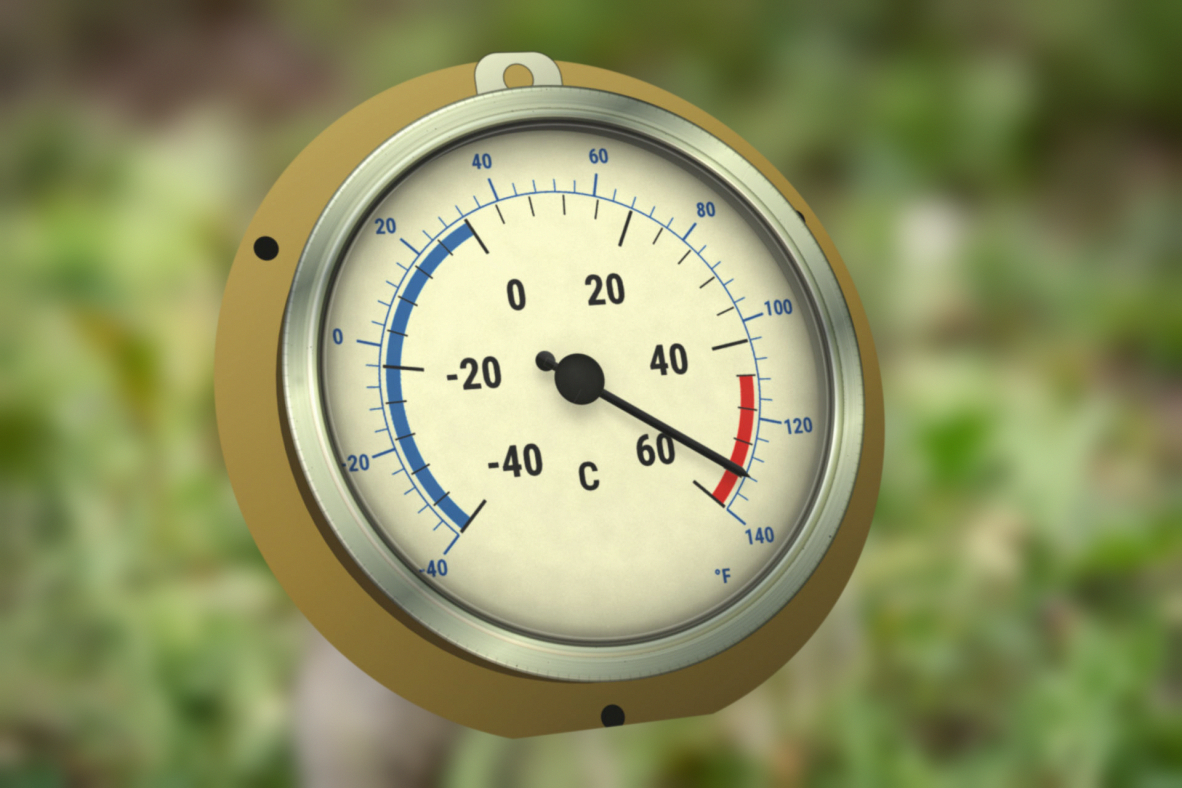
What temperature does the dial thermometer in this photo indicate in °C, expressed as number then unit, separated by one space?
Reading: 56 °C
